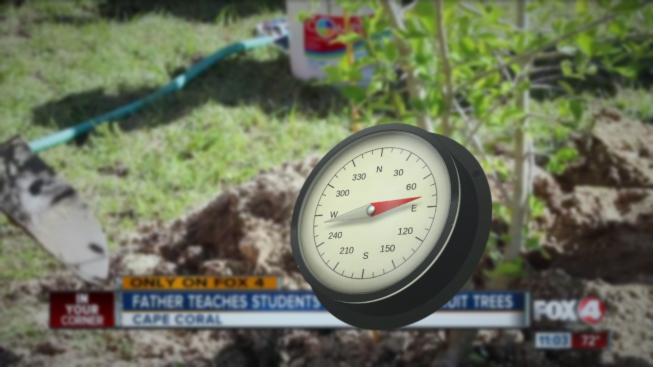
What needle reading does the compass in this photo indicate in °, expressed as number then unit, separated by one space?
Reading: 80 °
